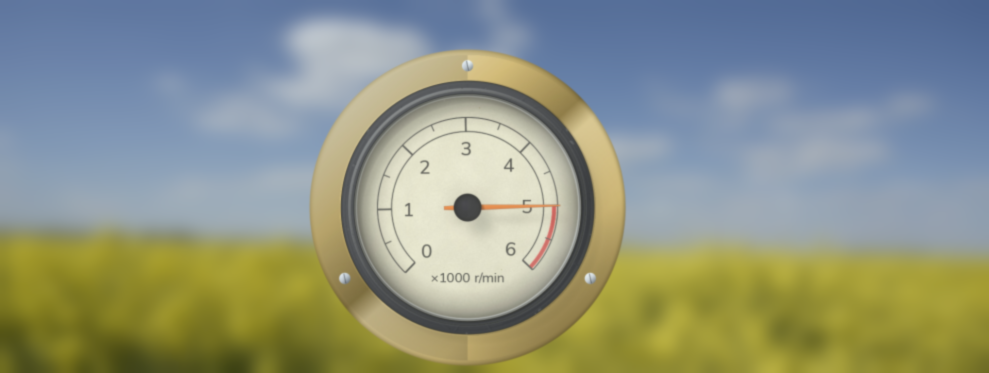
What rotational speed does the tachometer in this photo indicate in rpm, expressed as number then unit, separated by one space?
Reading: 5000 rpm
